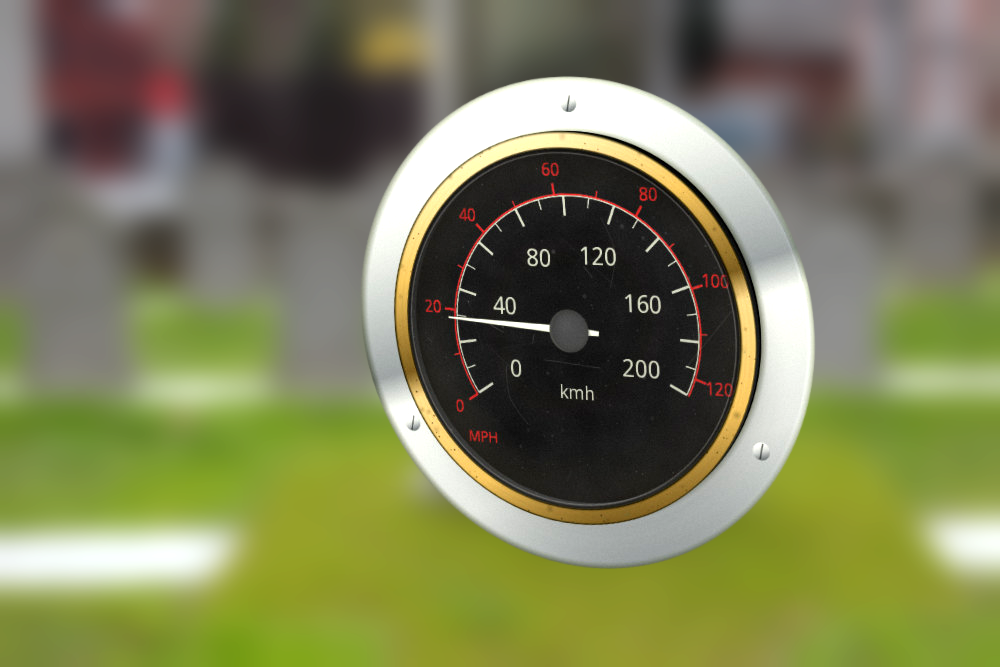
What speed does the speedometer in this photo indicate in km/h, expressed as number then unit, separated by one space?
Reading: 30 km/h
